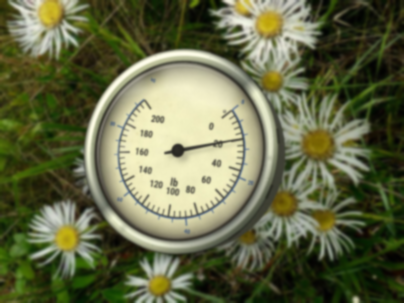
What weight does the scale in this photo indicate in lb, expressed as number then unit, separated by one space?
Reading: 20 lb
